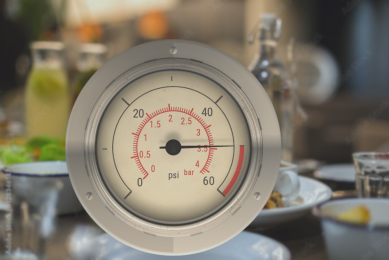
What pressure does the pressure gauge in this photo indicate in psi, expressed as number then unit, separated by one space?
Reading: 50 psi
